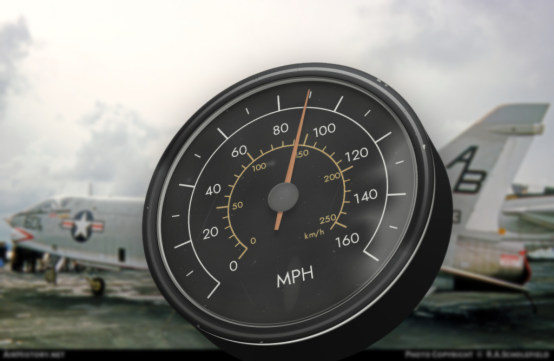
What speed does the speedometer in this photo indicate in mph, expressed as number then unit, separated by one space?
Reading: 90 mph
